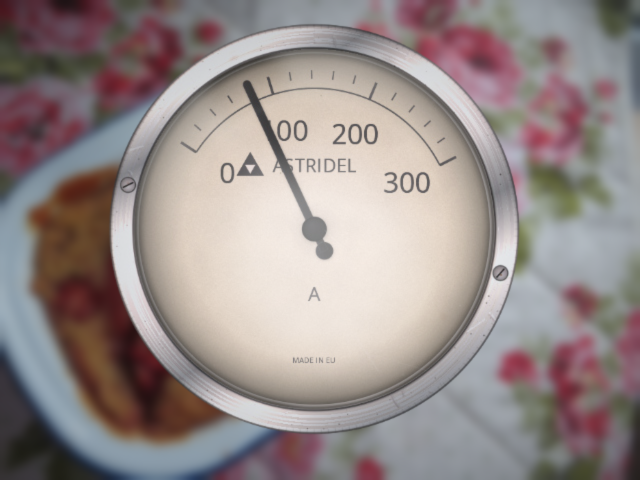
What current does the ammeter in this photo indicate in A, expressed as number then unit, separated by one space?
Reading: 80 A
